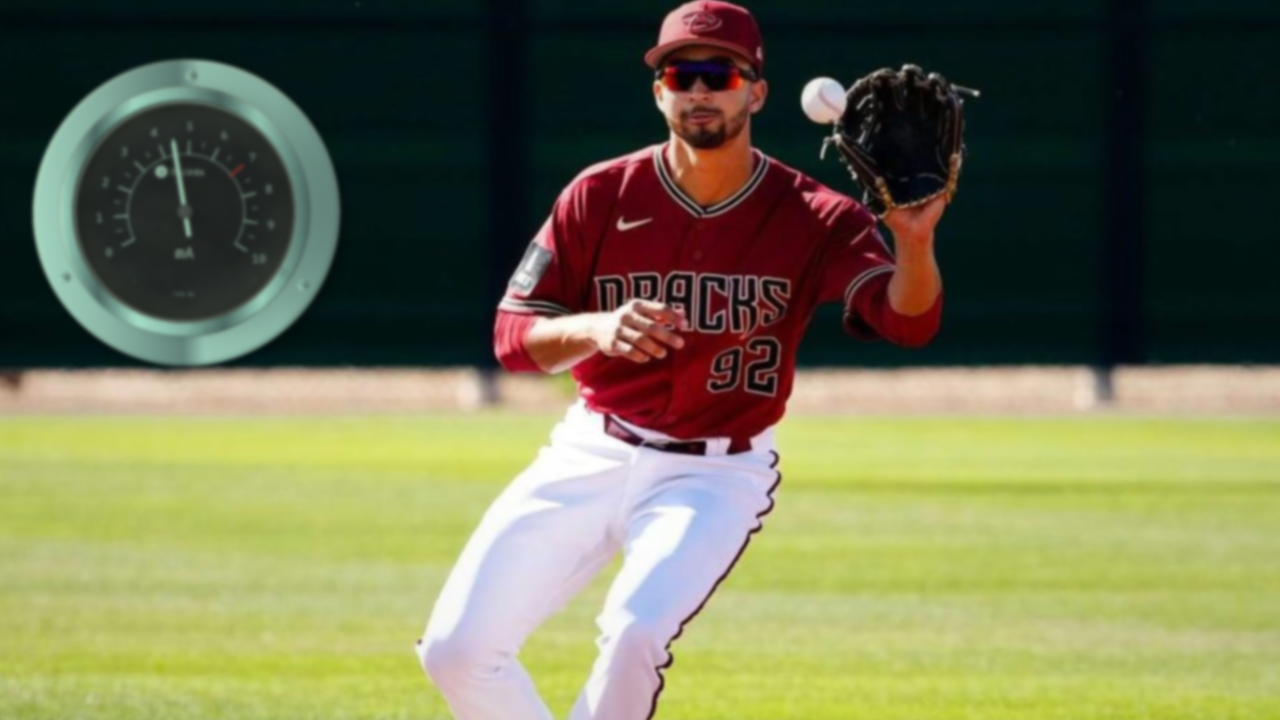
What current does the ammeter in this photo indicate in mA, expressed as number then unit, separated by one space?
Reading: 4.5 mA
